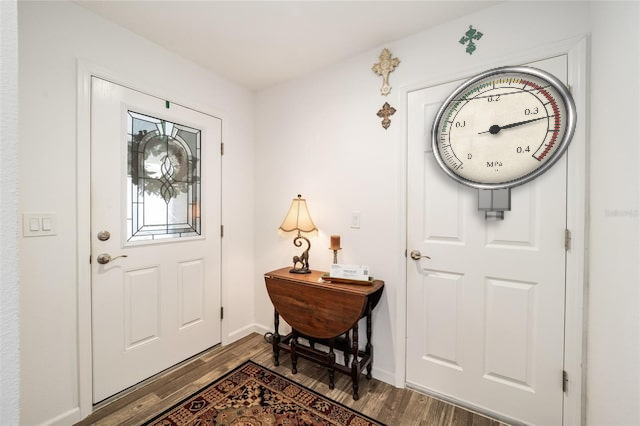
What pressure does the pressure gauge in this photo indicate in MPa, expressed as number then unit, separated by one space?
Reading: 0.325 MPa
